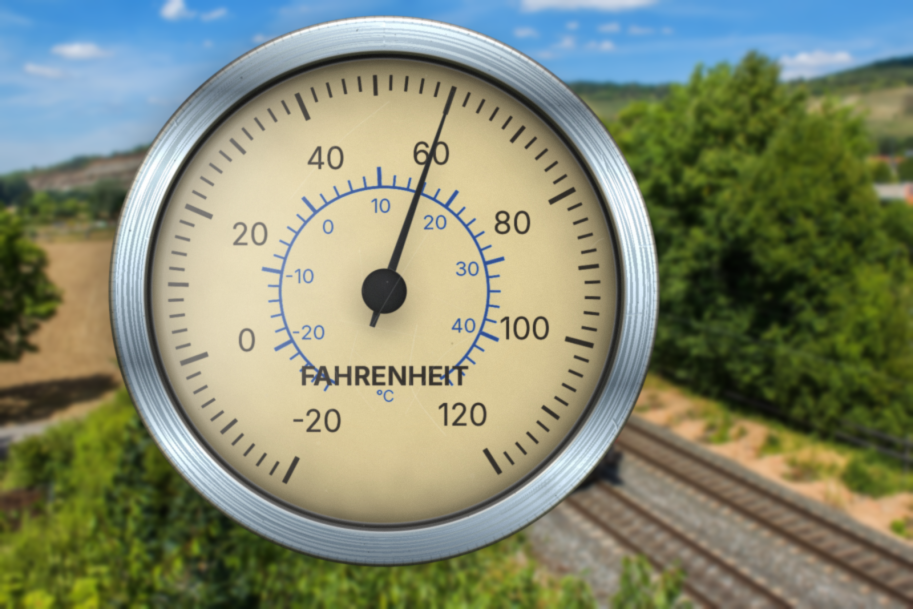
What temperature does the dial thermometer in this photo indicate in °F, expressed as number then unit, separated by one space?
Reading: 60 °F
